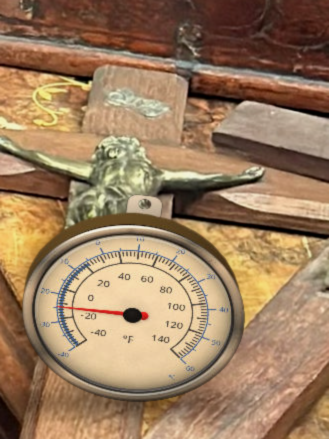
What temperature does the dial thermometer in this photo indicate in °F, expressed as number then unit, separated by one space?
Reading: -10 °F
